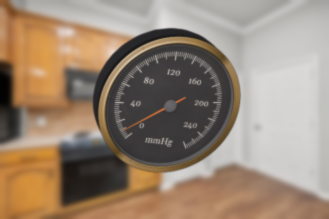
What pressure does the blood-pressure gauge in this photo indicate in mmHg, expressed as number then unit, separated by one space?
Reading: 10 mmHg
